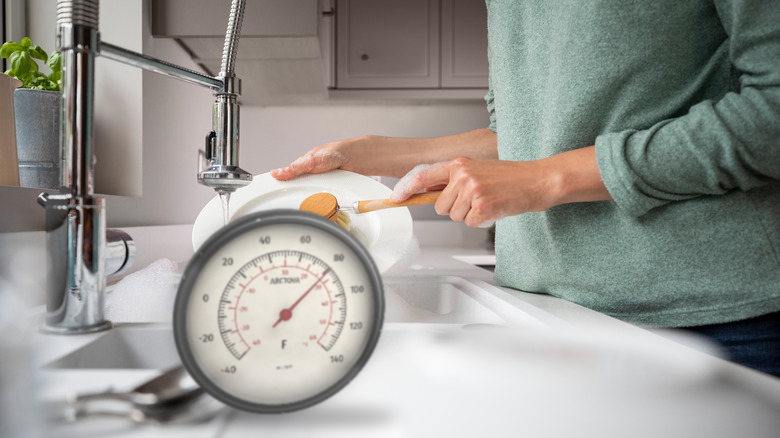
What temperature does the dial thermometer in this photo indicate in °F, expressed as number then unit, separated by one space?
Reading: 80 °F
